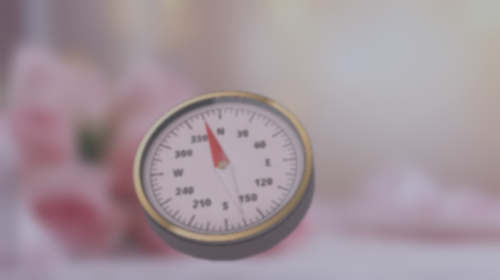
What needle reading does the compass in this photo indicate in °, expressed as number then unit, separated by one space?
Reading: 345 °
